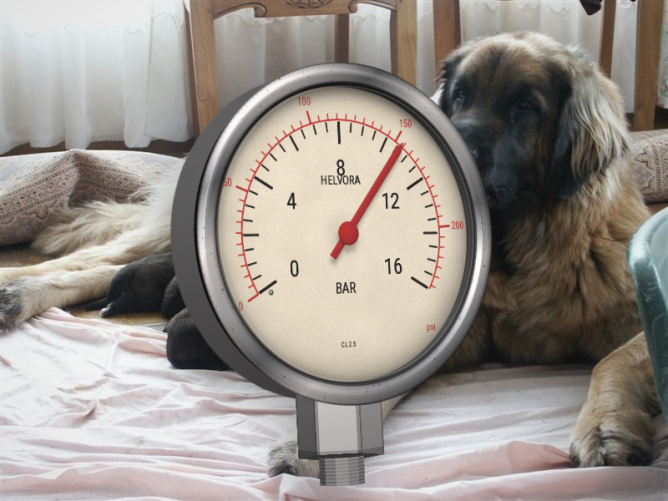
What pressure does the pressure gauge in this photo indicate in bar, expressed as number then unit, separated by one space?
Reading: 10.5 bar
